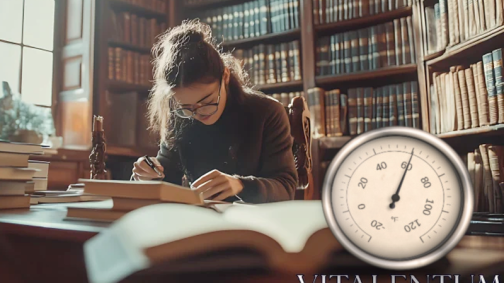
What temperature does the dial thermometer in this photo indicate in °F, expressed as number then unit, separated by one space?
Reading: 60 °F
